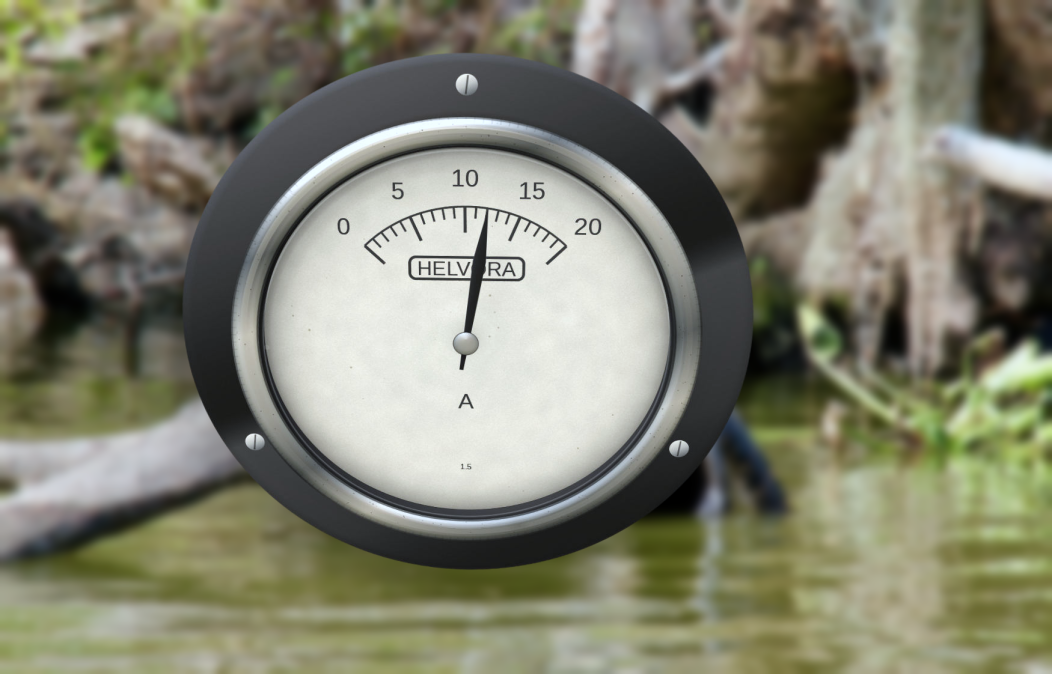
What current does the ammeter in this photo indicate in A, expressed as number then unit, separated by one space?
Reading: 12 A
